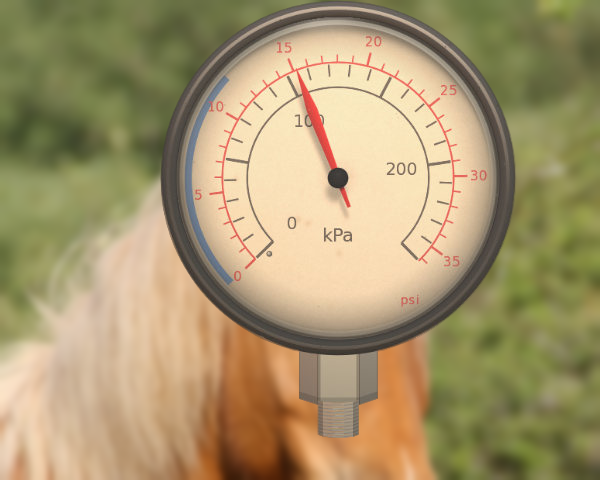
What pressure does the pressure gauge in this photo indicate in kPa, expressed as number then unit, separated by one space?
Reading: 105 kPa
